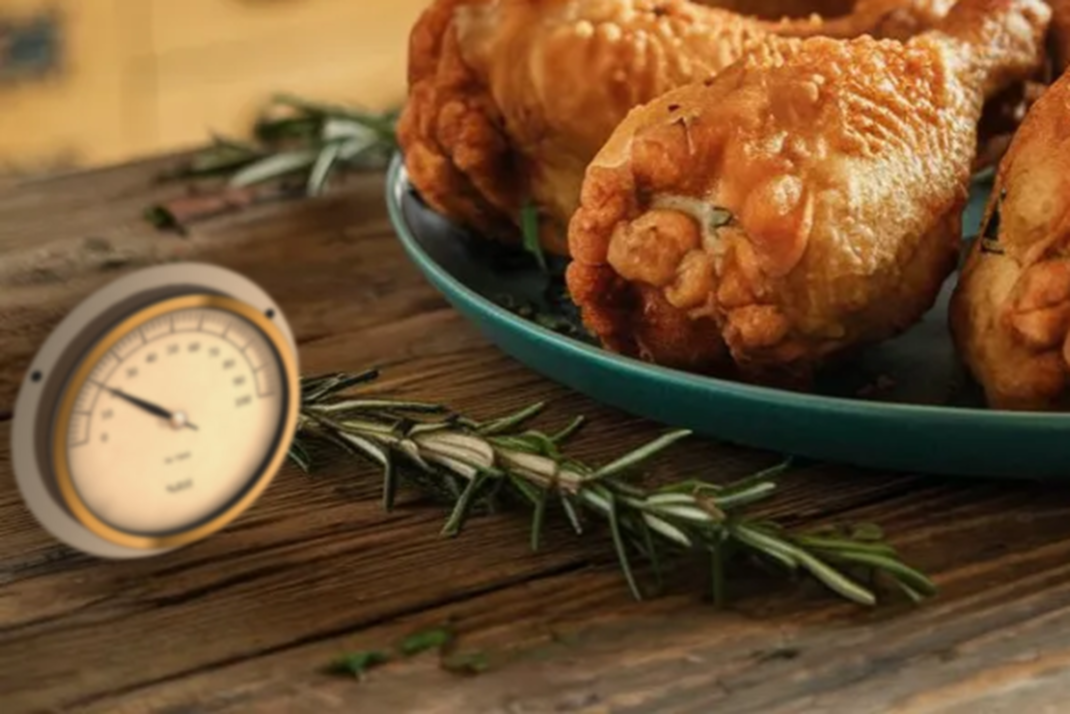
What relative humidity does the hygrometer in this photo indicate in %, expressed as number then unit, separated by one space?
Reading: 20 %
